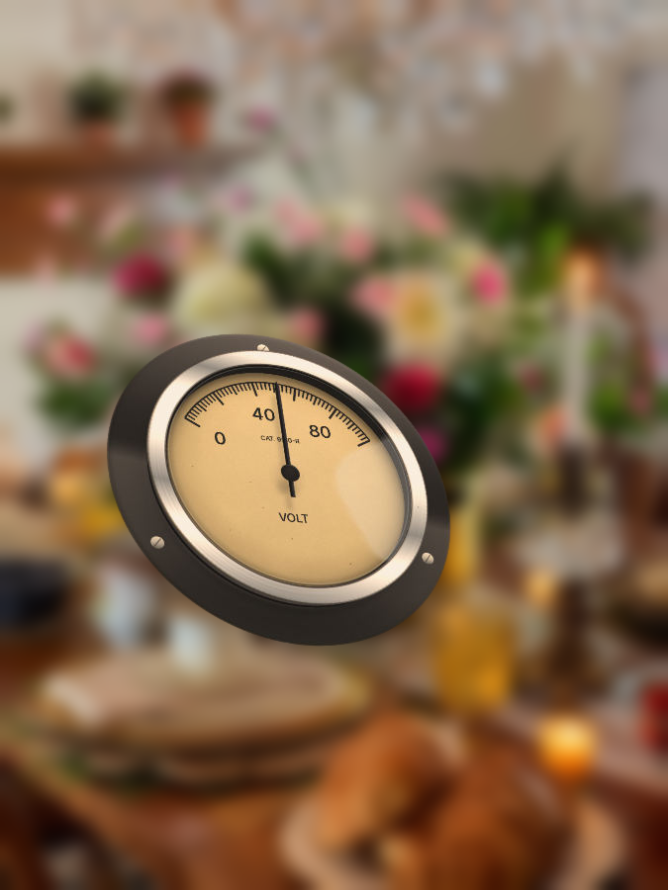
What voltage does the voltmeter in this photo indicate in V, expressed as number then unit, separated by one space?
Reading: 50 V
